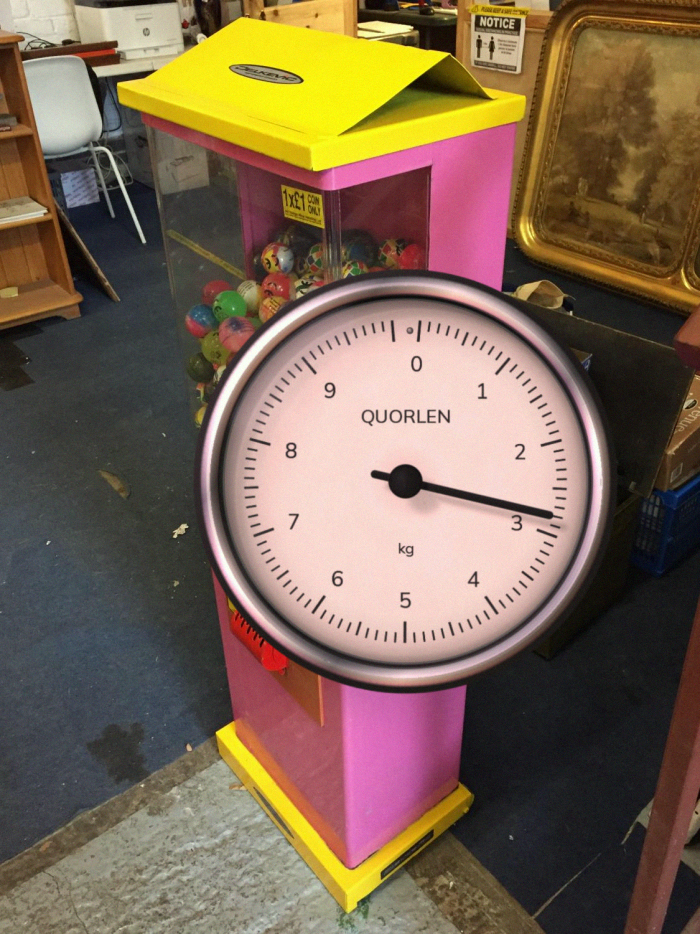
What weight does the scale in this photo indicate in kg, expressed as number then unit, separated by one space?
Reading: 2.8 kg
